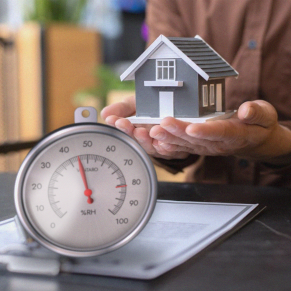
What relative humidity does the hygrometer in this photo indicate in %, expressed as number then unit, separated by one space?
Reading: 45 %
